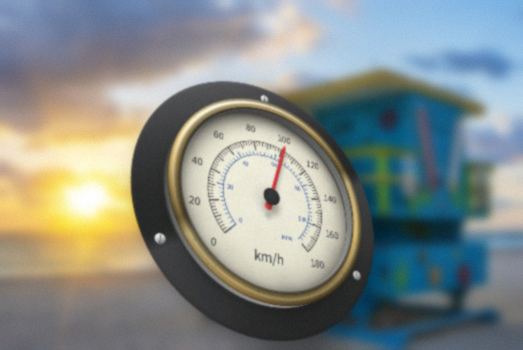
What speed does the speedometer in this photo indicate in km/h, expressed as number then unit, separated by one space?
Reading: 100 km/h
